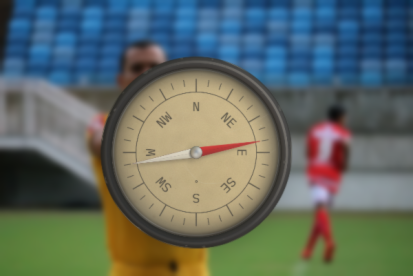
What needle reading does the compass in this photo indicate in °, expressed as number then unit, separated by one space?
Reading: 80 °
